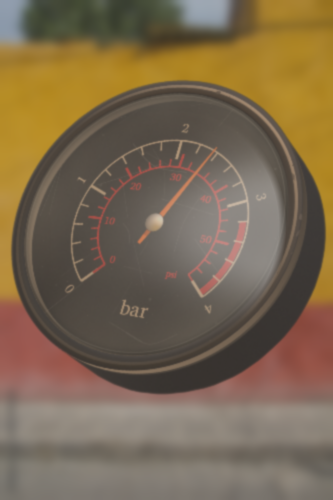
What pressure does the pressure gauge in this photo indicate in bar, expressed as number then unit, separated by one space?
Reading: 2.4 bar
